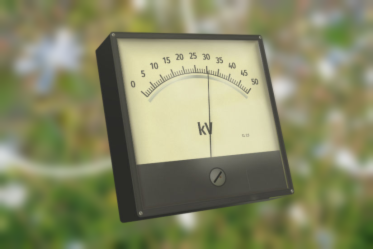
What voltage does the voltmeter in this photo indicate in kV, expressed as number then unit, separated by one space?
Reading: 30 kV
